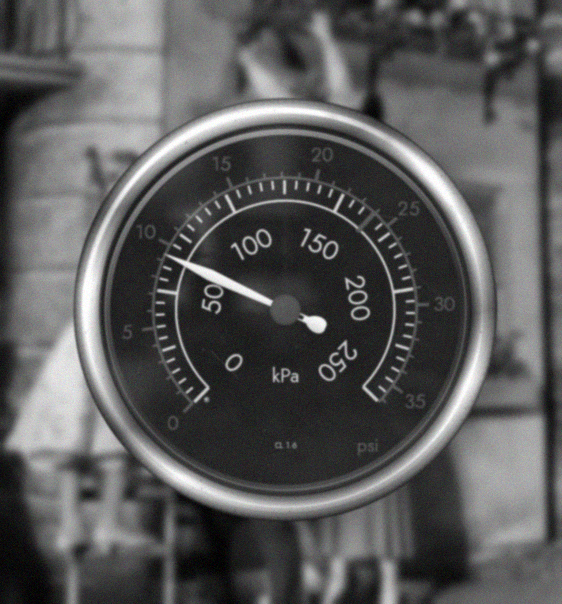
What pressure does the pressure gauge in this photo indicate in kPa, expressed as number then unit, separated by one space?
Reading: 65 kPa
